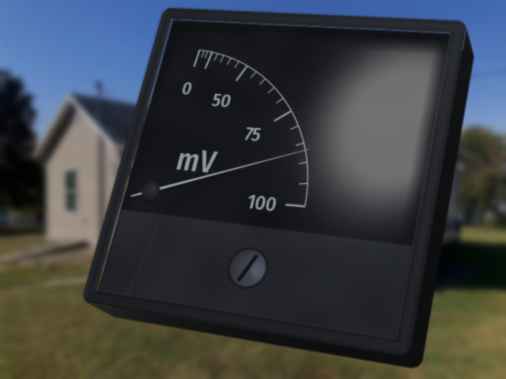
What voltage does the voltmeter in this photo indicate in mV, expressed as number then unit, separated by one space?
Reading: 87.5 mV
